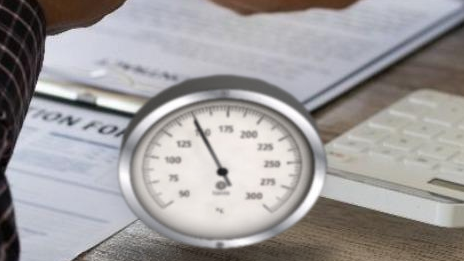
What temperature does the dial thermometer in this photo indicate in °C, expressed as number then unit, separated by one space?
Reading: 150 °C
